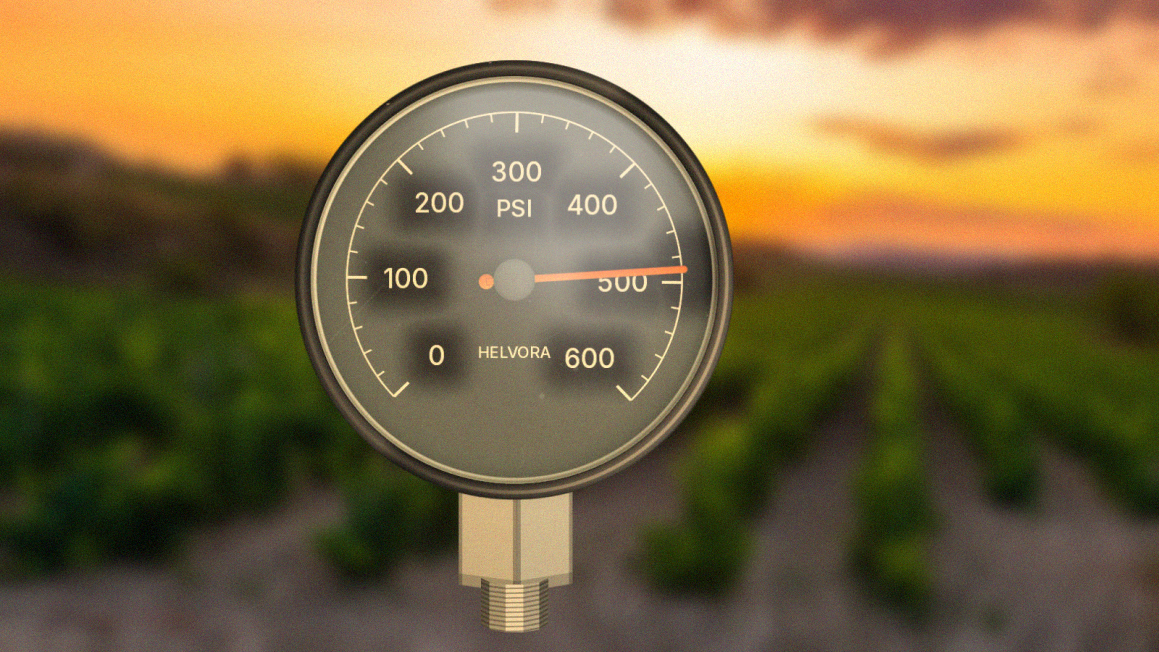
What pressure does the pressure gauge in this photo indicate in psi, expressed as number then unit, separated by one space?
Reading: 490 psi
